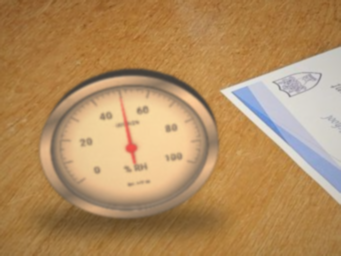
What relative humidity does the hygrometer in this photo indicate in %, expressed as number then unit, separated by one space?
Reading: 50 %
